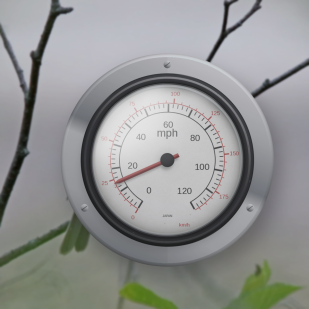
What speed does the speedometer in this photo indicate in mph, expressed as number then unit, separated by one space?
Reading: 14 mph
